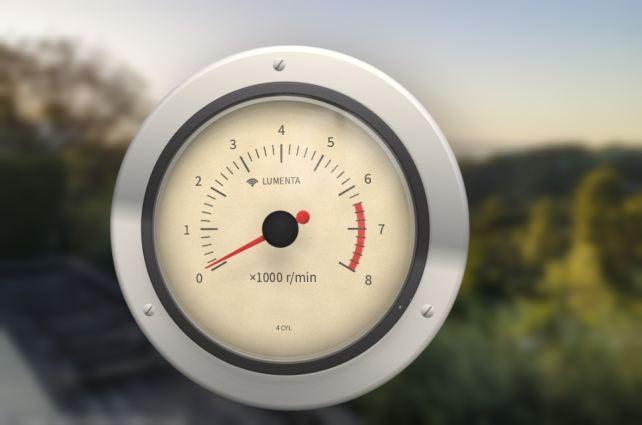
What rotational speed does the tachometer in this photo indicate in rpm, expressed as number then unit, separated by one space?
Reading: 100 rpm
